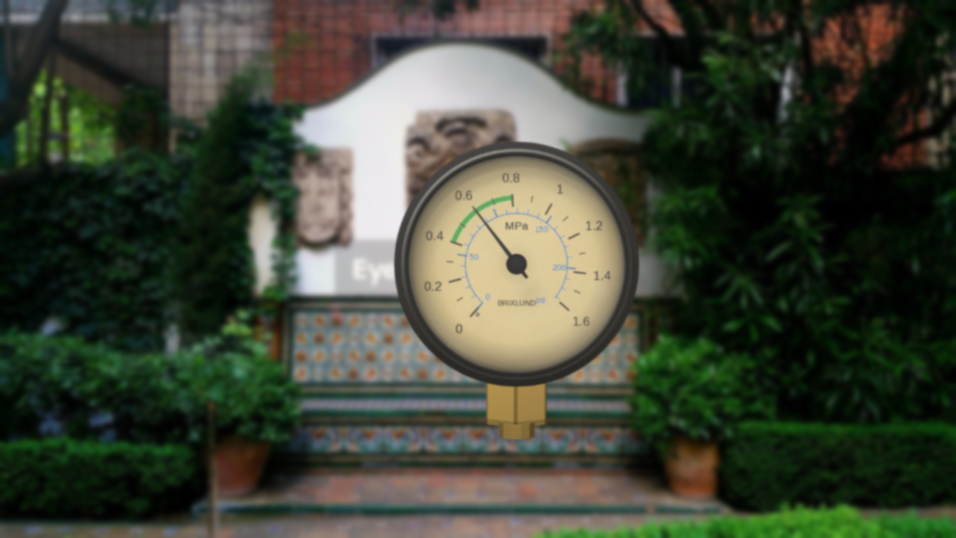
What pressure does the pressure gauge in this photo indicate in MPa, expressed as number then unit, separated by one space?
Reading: 0.6 MPa
